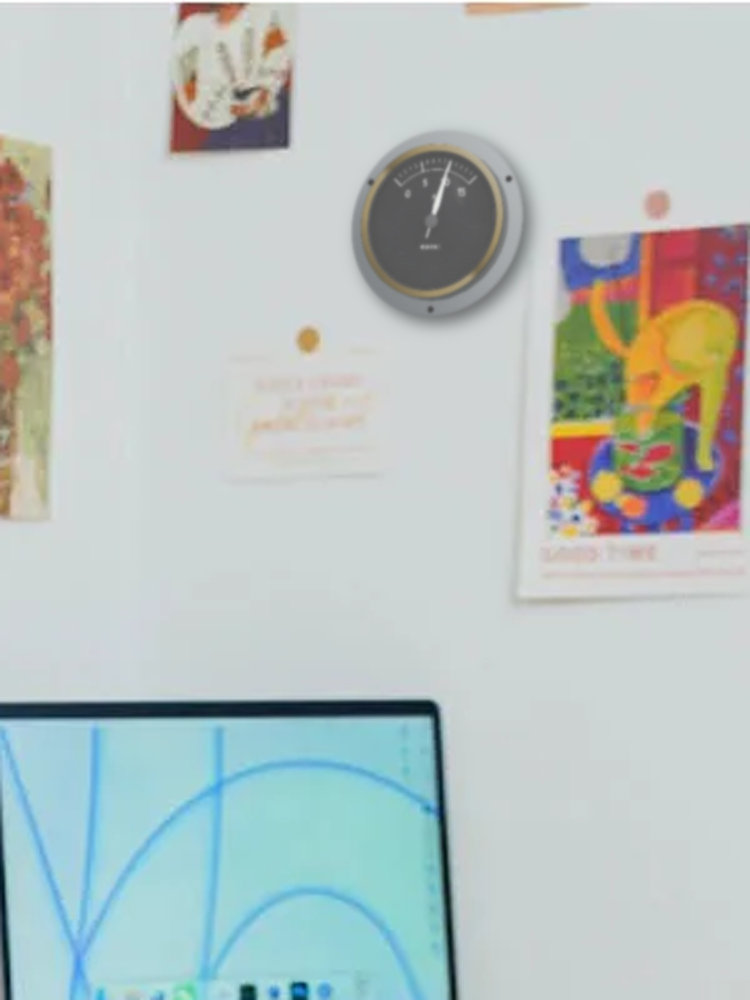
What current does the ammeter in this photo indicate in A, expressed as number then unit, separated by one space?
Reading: 10 A
